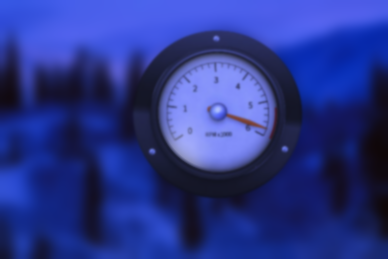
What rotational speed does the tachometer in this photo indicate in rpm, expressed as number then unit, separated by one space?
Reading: 5800 rpm
